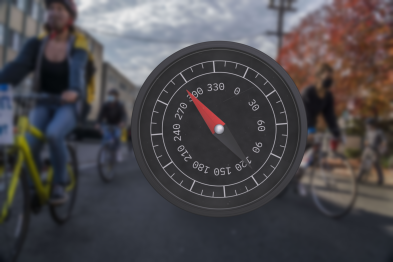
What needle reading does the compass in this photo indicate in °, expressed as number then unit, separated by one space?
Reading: 295 °
